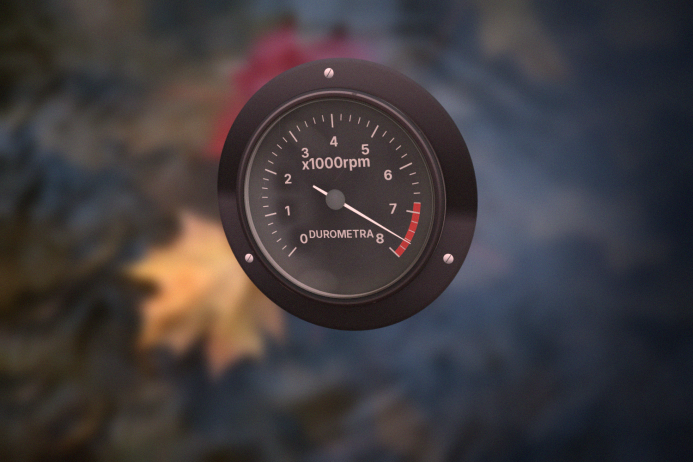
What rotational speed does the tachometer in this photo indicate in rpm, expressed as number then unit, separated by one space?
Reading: 7600 rpm
